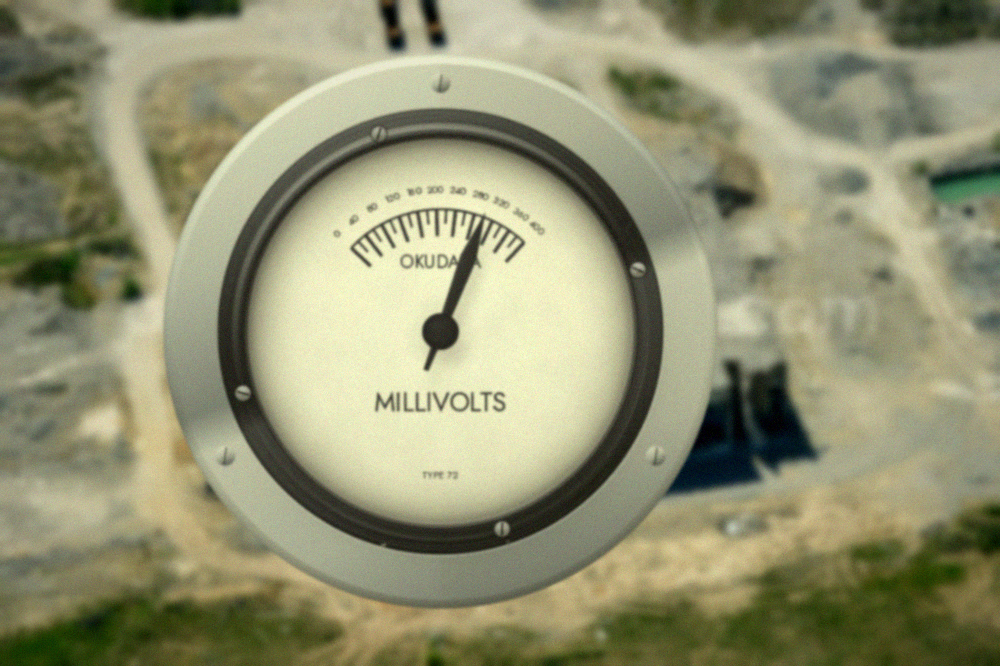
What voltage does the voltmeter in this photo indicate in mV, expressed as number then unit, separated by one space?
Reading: 300 mV
